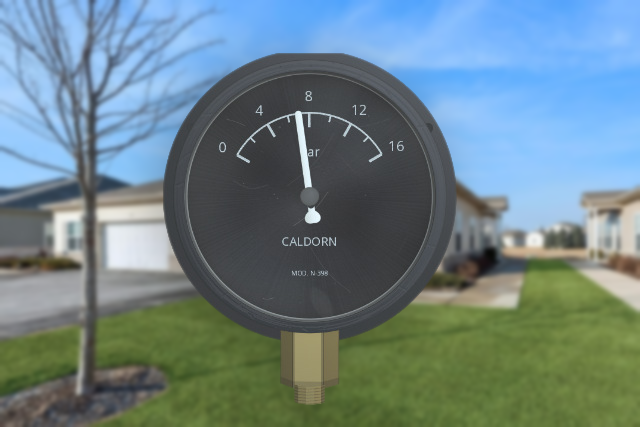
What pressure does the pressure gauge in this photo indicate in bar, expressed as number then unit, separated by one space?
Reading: 7 bar
